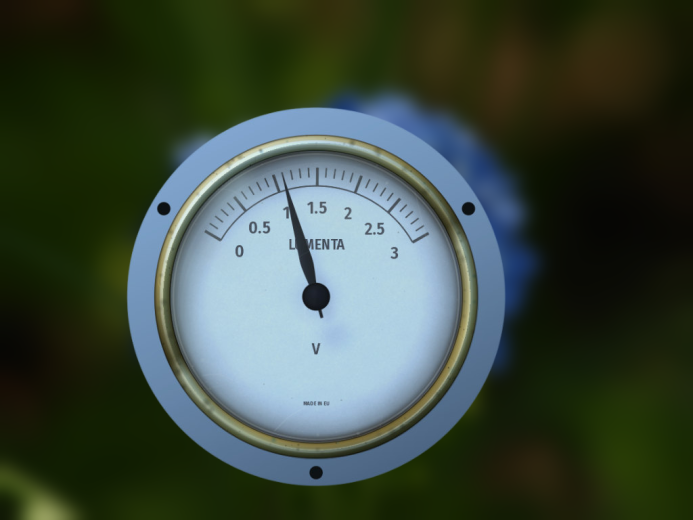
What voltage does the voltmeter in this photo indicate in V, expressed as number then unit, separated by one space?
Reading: 1.1 V
